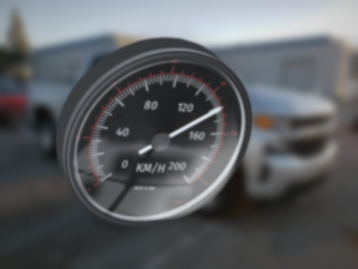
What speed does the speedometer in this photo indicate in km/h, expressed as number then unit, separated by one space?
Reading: 140 km/h
